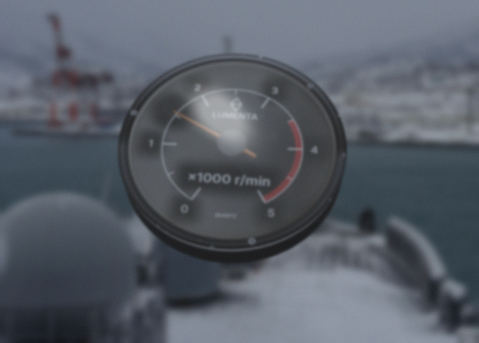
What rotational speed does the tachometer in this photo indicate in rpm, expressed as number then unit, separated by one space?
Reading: 1500 rpm
